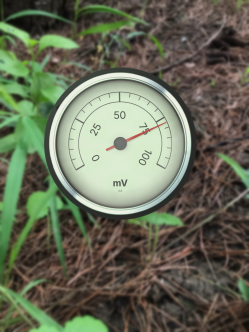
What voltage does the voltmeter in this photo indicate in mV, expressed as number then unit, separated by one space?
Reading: 77.5 mV
